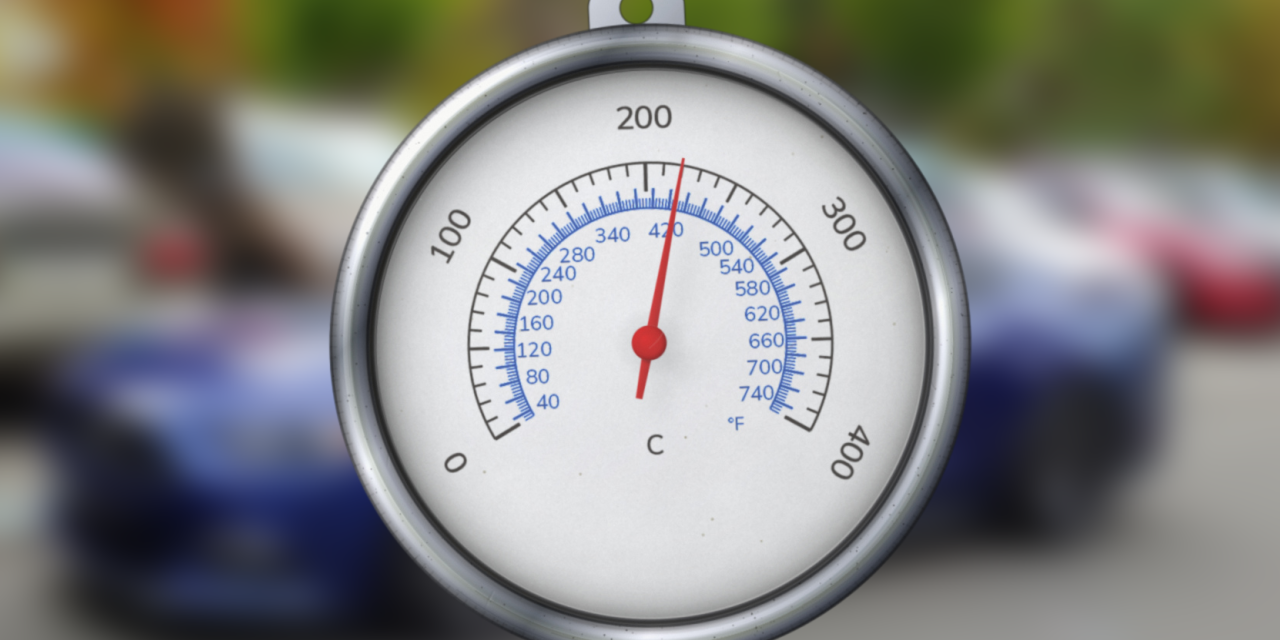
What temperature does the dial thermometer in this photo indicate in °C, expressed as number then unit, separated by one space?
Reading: 220 °C
